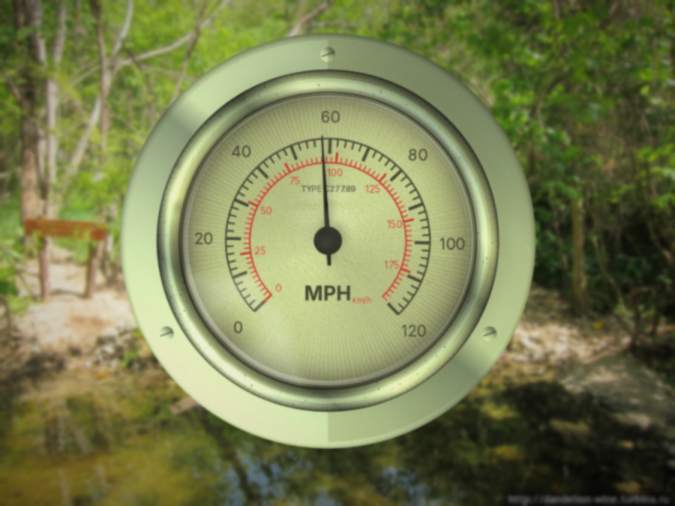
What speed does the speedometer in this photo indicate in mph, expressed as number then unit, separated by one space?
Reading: 58 mph
